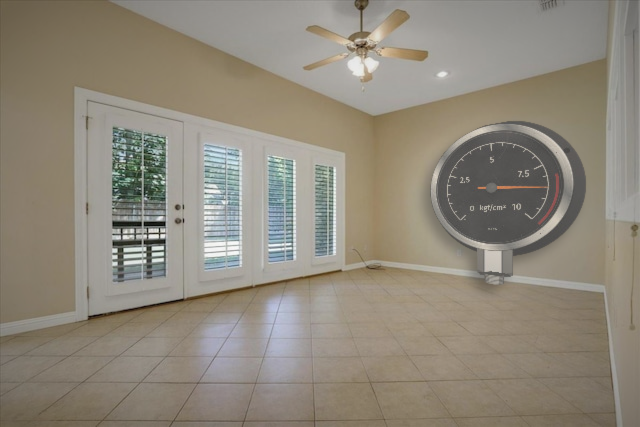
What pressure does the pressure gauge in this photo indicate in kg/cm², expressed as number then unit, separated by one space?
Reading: 8.5 kg/cm²
